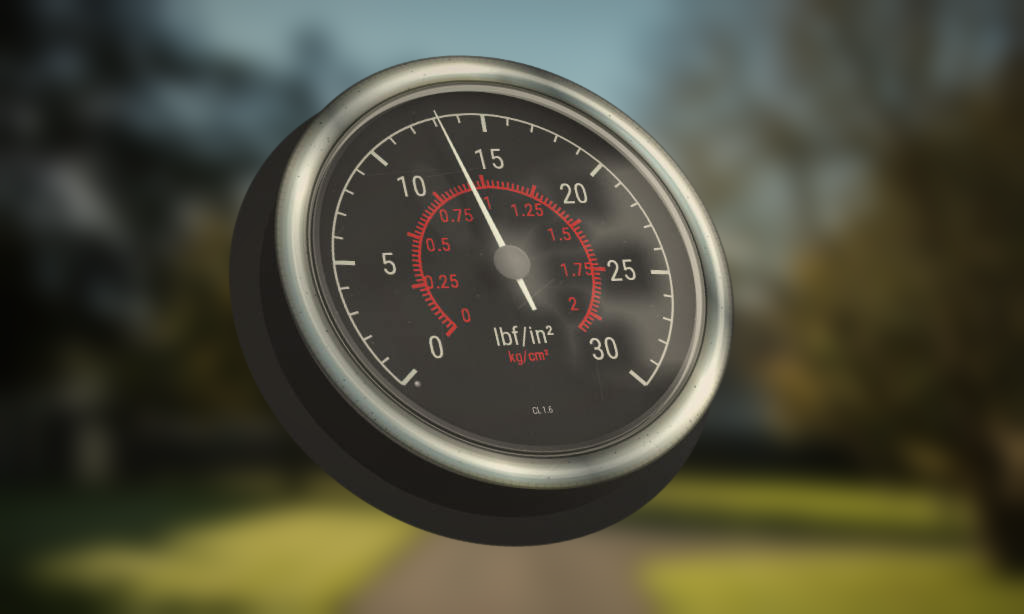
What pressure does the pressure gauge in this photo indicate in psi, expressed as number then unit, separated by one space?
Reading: 13 psi
